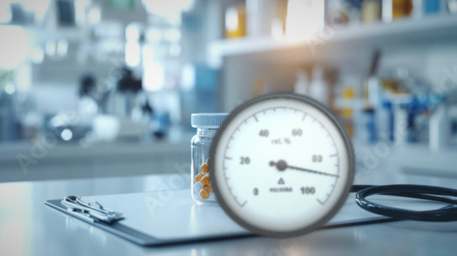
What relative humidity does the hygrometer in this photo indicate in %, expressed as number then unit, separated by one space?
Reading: 88 %
